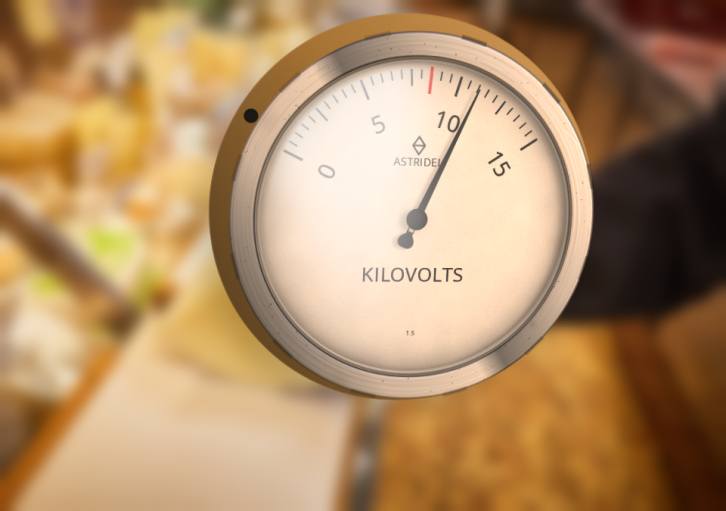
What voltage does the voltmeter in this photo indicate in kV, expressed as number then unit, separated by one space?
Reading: 11 kV
